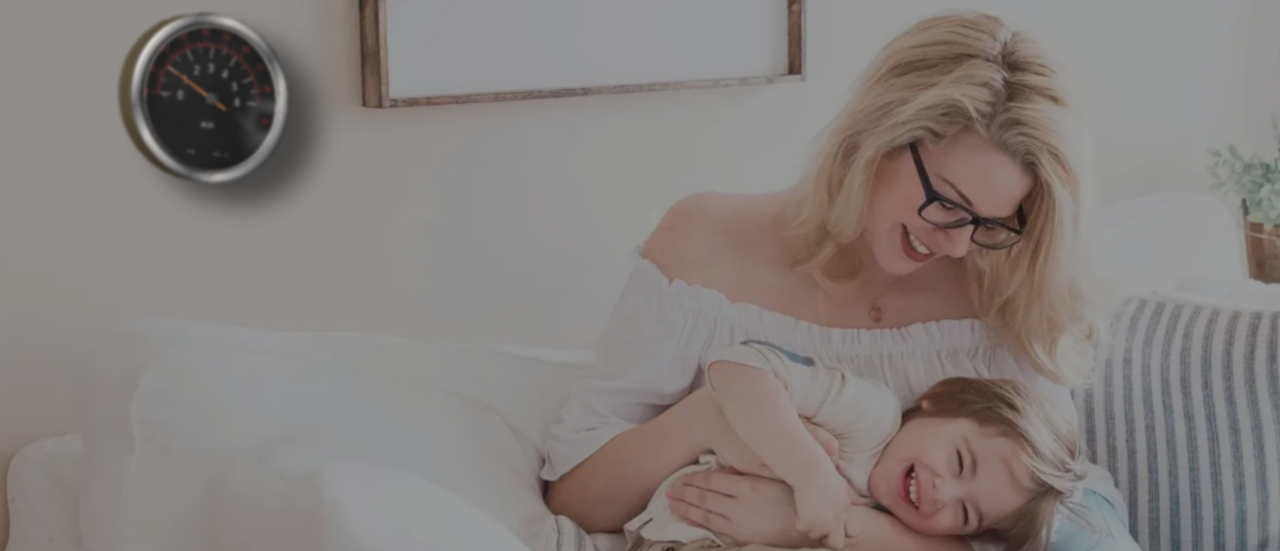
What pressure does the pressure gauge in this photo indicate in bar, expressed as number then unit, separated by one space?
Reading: 1 bar
